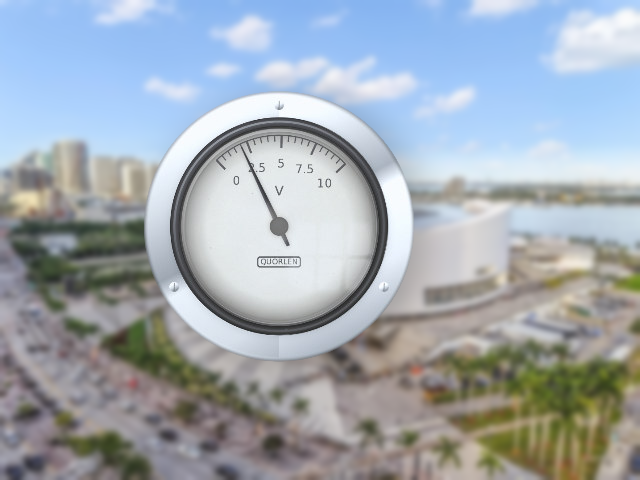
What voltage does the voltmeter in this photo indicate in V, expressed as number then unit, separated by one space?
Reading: 2 V
